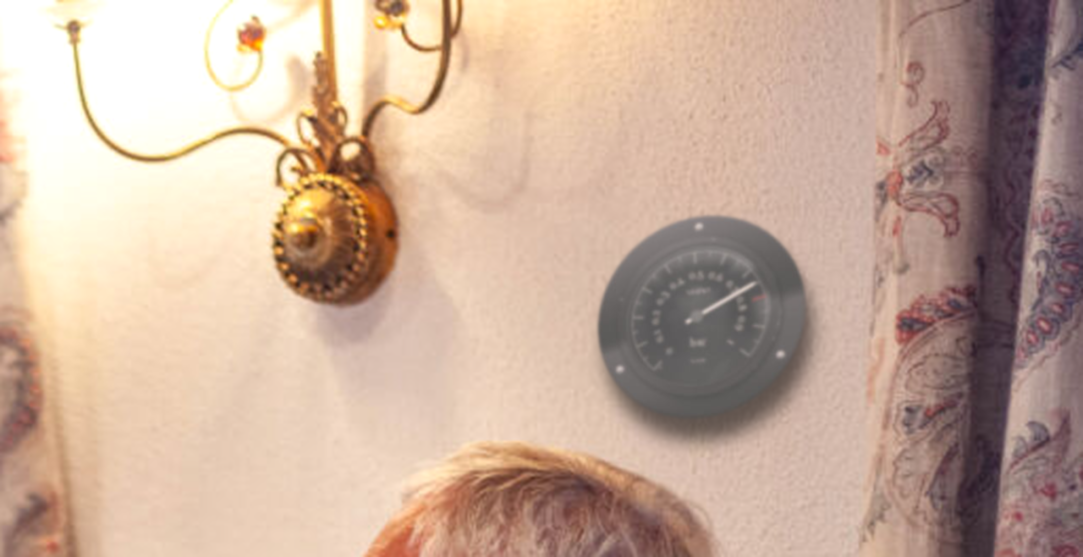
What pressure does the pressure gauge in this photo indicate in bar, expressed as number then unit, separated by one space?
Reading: 0.75 bar
